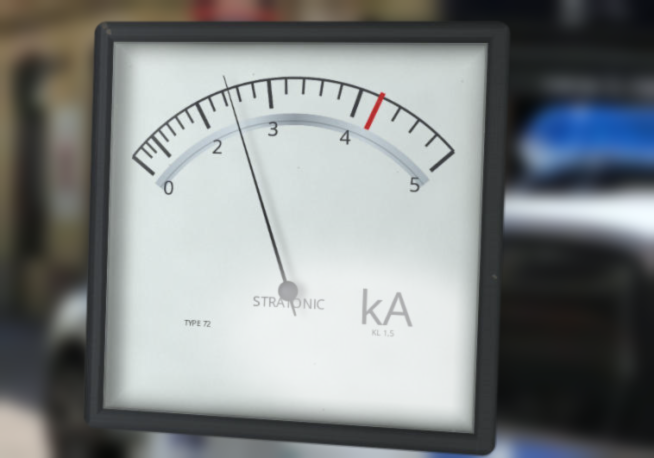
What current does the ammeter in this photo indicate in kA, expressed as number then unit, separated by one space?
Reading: 2.5 kA
